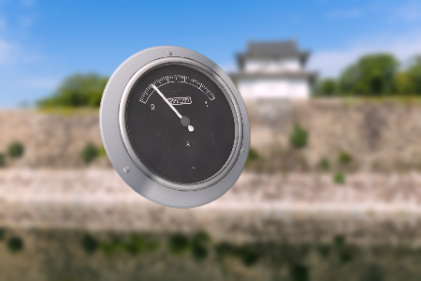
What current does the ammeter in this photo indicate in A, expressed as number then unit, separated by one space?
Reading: 0.2 A
